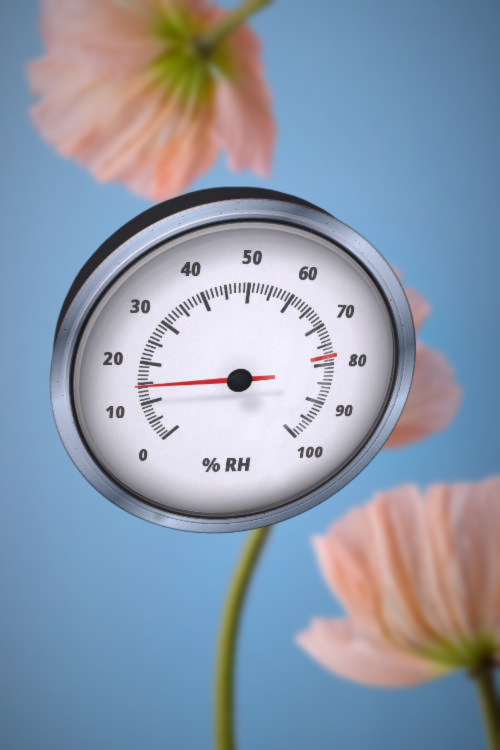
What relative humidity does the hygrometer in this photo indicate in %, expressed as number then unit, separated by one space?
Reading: 15 %
